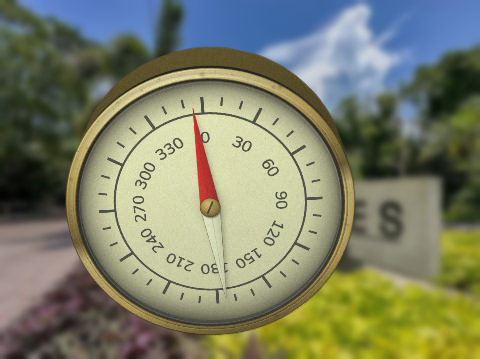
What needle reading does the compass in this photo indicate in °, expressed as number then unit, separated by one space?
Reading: 355 °
